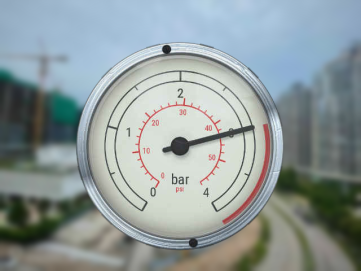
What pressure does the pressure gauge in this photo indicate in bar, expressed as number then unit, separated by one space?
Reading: 3 bar
